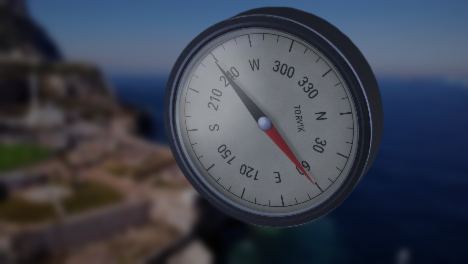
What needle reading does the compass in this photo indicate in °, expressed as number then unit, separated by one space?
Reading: 60 °
